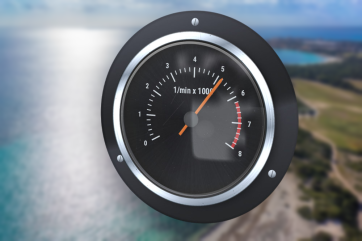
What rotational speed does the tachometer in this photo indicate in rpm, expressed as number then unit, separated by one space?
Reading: 5200 rpm
